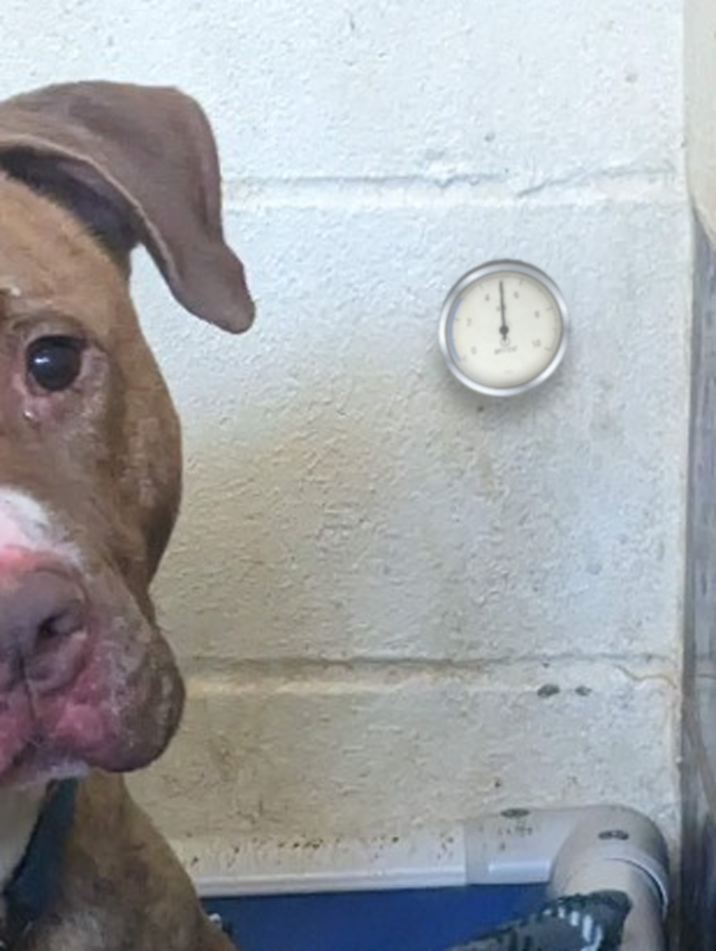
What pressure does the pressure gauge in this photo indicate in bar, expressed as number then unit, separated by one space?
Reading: 5 bar
